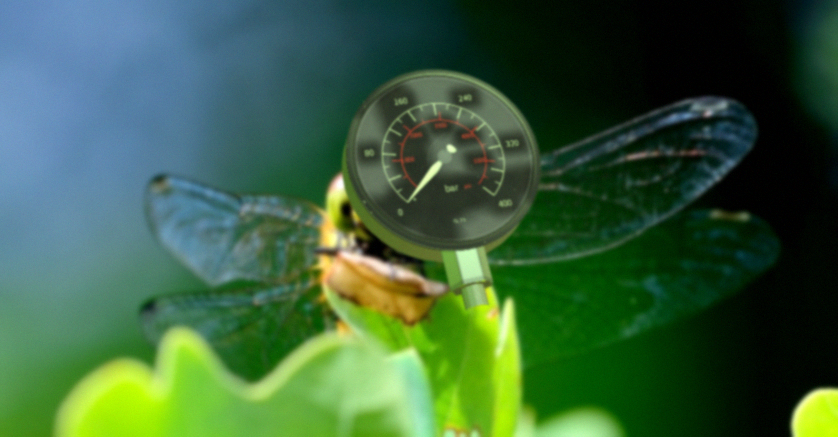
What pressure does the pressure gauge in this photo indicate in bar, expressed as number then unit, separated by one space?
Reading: 0 bar
